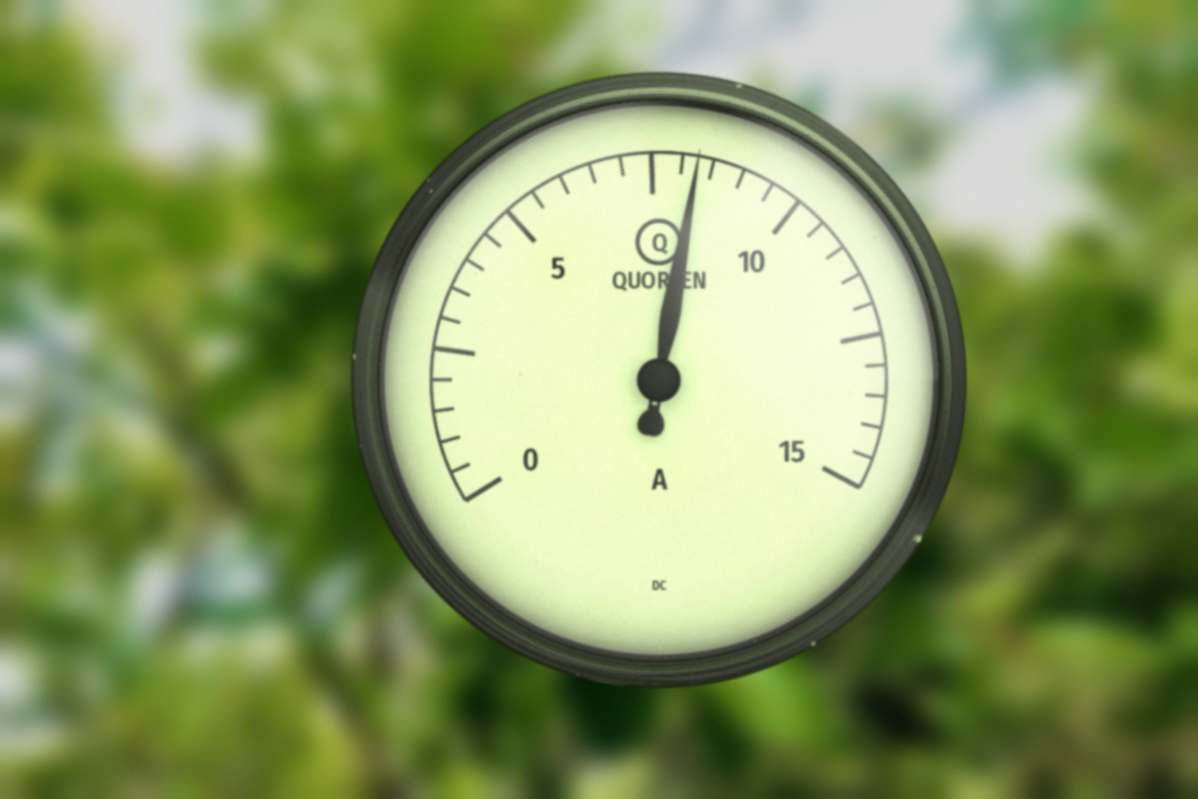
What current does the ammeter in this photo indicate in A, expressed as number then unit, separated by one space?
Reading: 8.25 A
